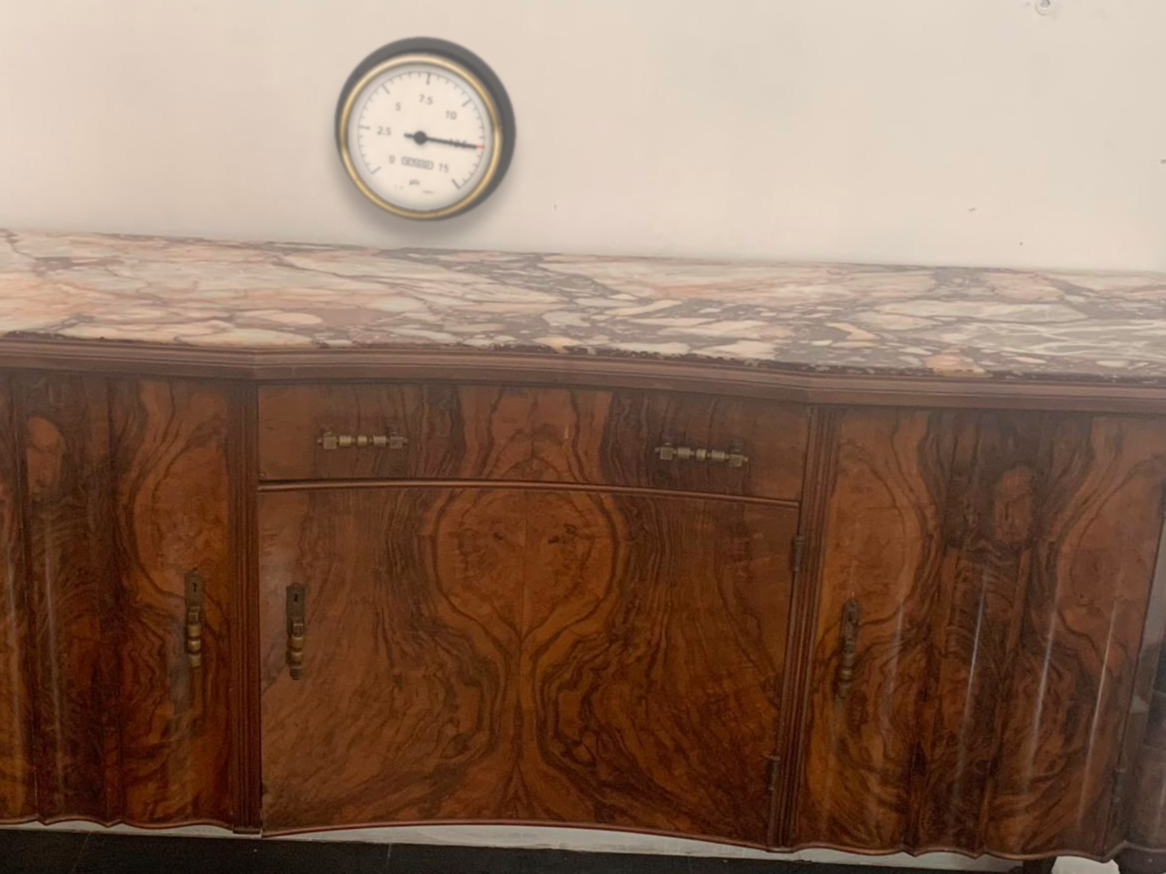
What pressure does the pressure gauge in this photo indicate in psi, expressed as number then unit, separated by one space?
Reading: 12.5 psi
